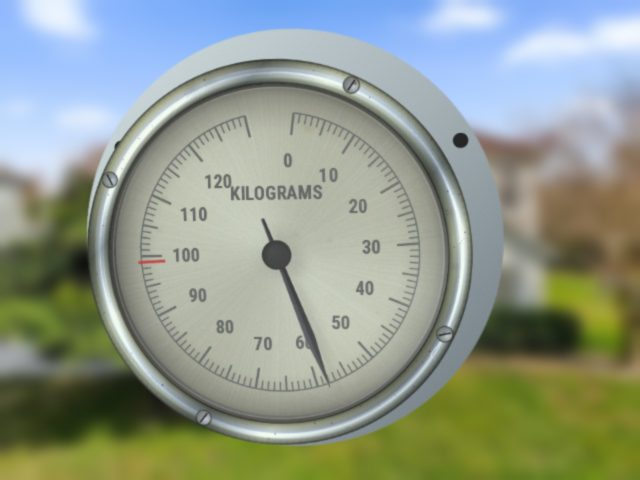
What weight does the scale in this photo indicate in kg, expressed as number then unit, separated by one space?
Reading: 58 kg
